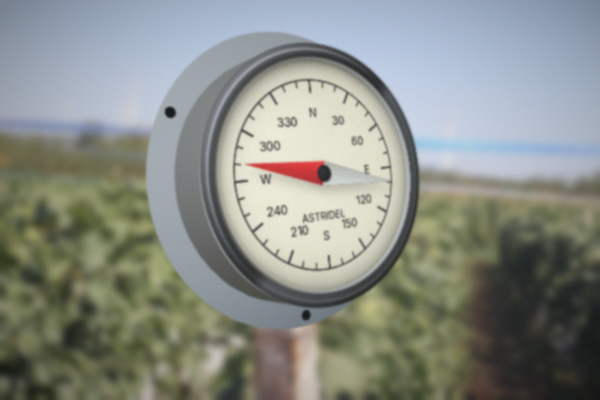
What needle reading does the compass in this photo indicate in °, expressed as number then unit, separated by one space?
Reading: 280 °
